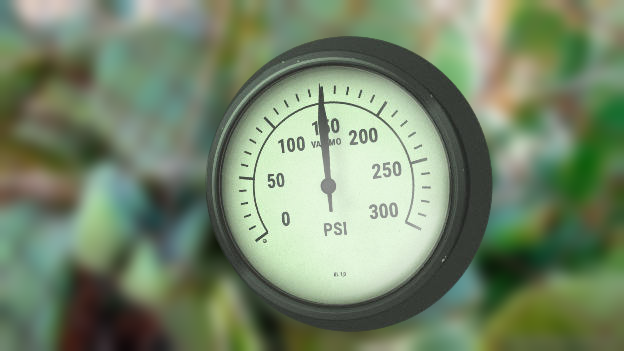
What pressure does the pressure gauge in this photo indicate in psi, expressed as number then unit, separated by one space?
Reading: 150 psi
